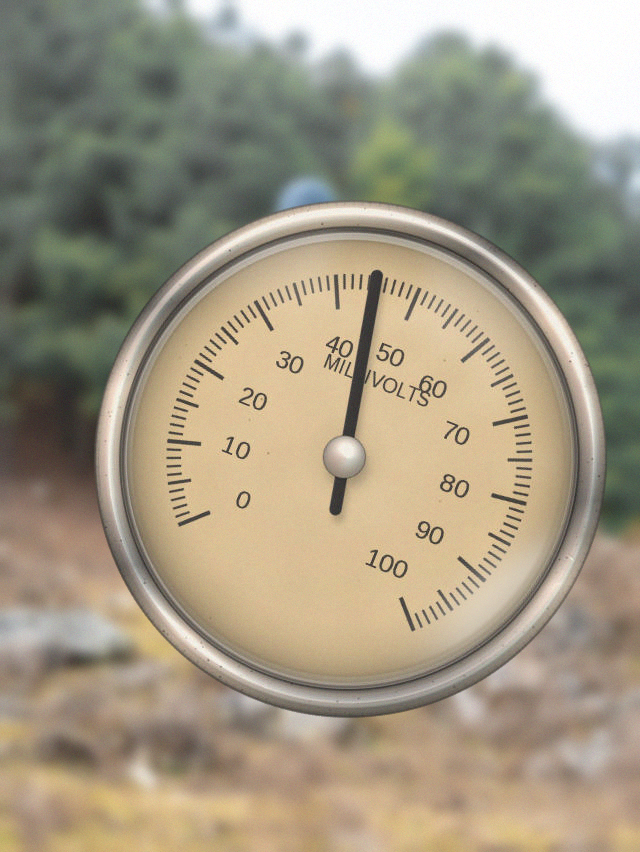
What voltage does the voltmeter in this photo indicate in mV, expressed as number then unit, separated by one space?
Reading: 45 mV
